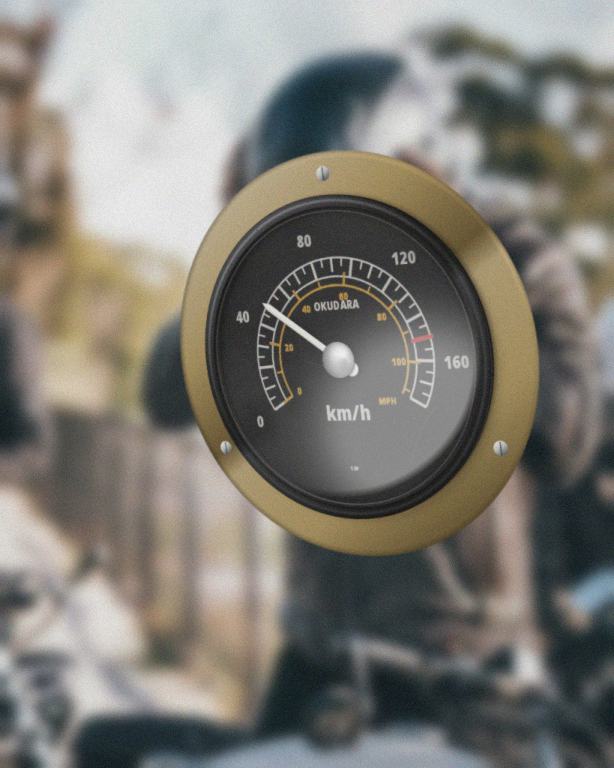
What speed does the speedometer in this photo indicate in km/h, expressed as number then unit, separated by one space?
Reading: 50 km/h
